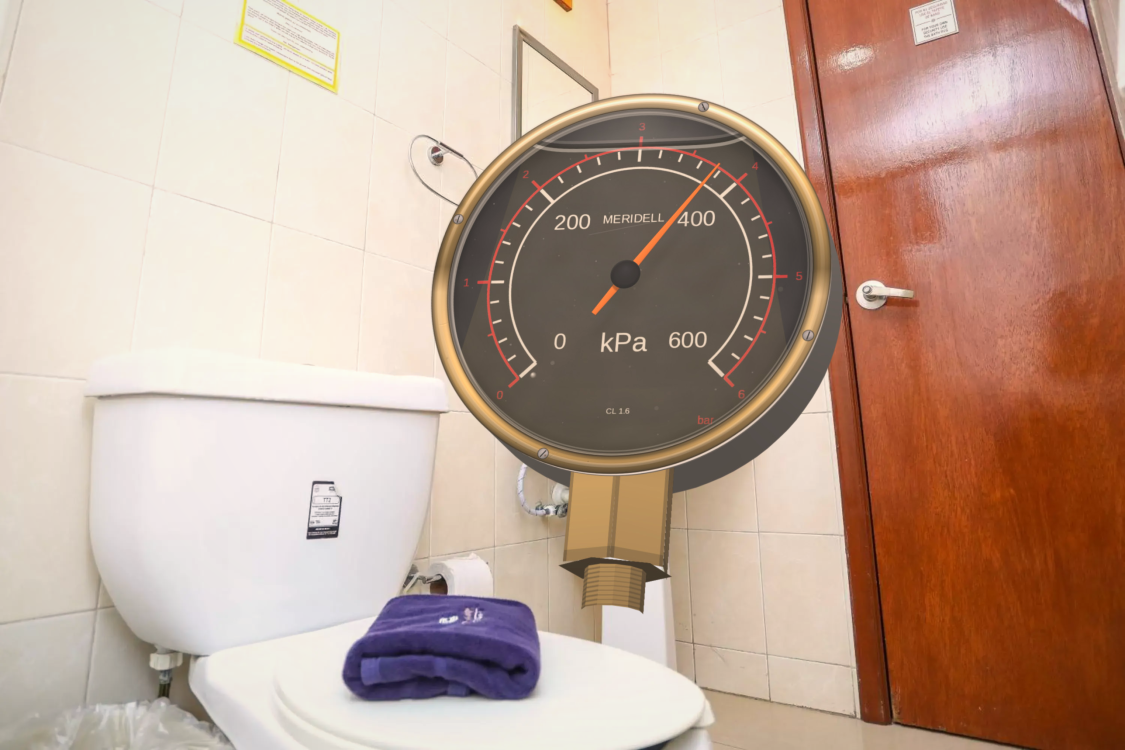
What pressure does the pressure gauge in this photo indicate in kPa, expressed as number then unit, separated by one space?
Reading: 380 kPa
